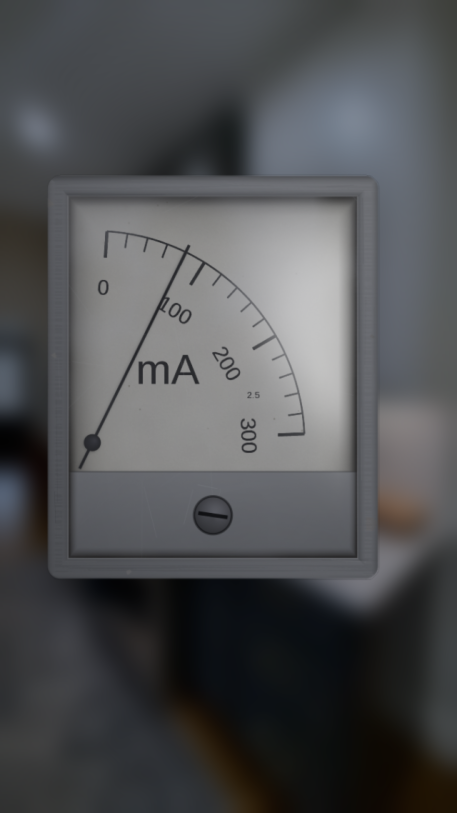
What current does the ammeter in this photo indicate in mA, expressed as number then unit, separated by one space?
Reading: 80 mA
